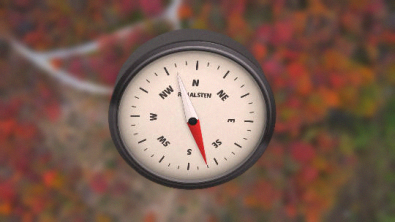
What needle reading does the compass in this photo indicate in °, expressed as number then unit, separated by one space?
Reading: 160 °
